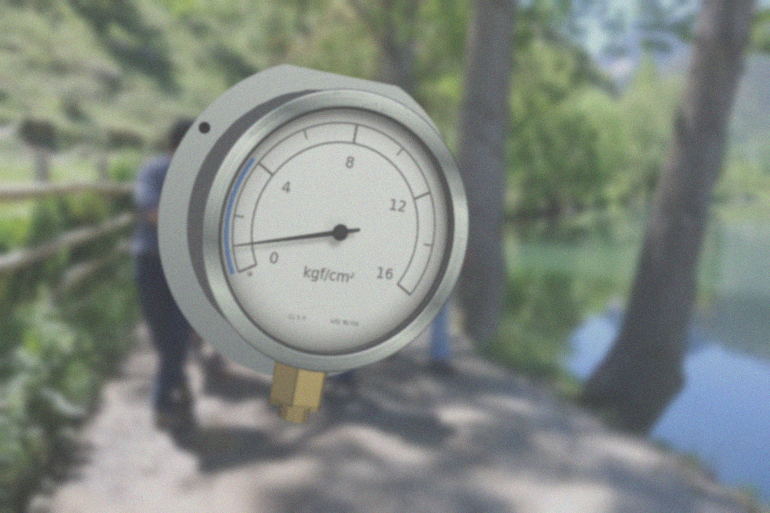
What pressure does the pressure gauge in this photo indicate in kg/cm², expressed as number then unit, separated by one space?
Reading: 1 kg/cm²
